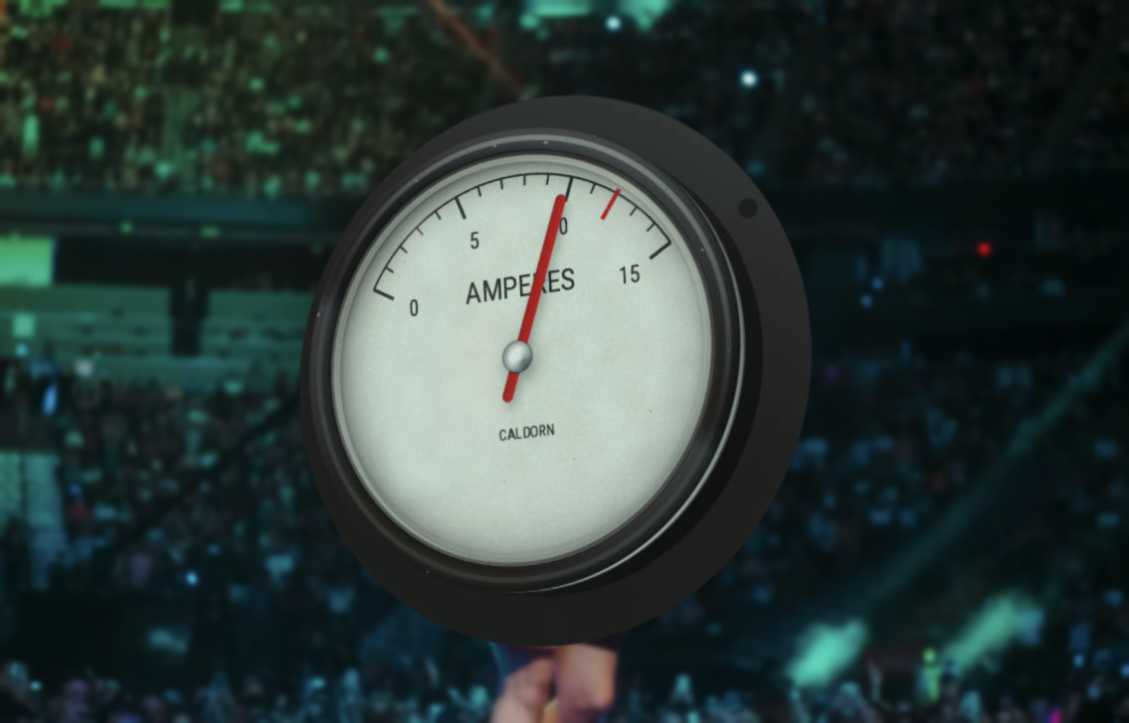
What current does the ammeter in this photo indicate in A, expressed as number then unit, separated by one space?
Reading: 10 A
